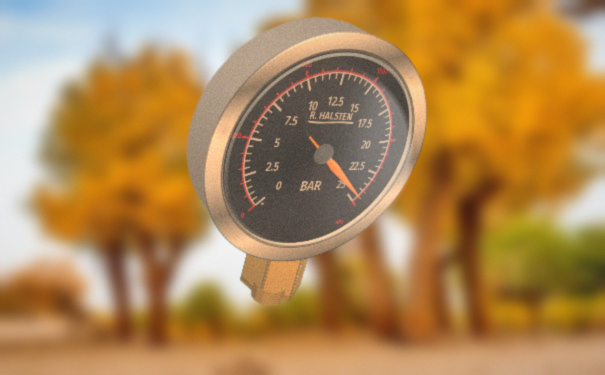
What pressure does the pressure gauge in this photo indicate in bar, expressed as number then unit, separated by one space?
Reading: 24.5 bar
